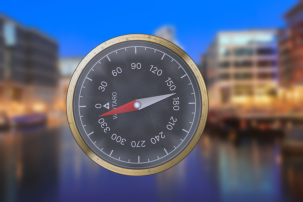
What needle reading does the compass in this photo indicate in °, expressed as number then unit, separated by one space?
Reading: 345 °
